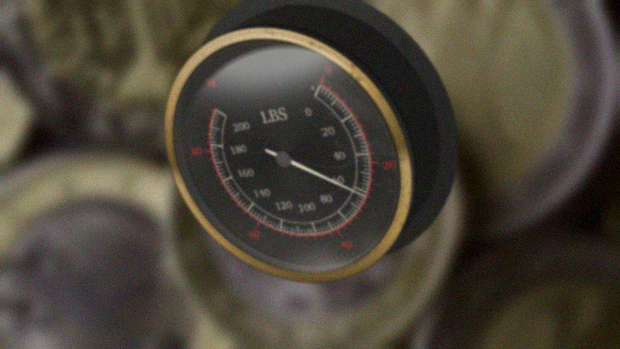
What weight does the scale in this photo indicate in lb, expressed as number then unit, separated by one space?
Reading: 60 lb
